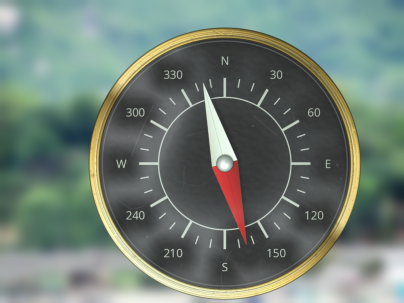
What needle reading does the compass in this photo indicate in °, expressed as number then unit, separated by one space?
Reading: 165 °
